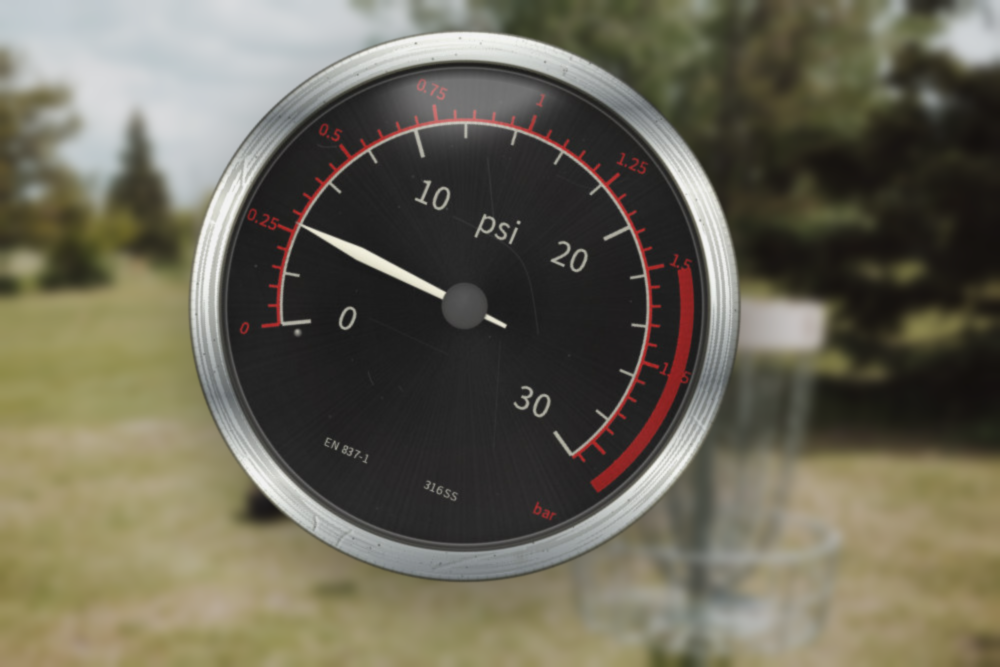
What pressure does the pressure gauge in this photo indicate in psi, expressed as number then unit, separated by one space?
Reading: 4 psi
